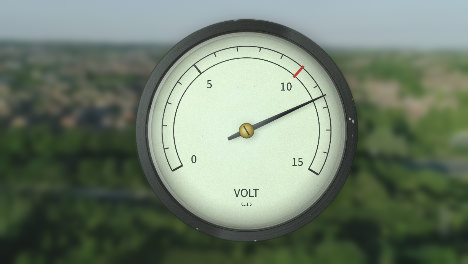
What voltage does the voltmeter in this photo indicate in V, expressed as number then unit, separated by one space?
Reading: 11.5 V
